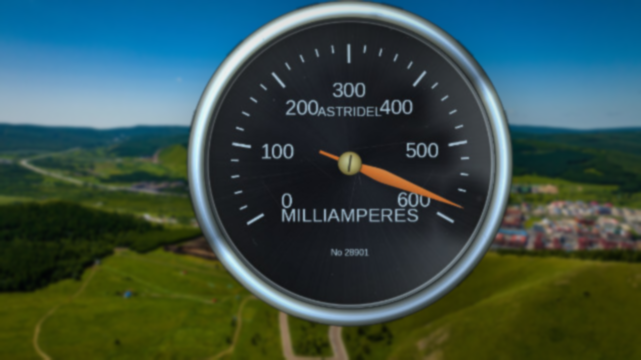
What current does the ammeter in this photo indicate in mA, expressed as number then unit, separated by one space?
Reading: 580 mA
